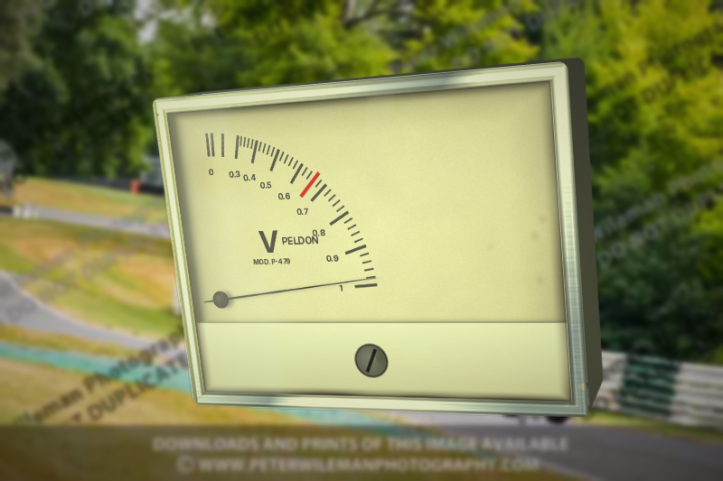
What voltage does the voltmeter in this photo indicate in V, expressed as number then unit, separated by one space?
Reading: 0.98 V
